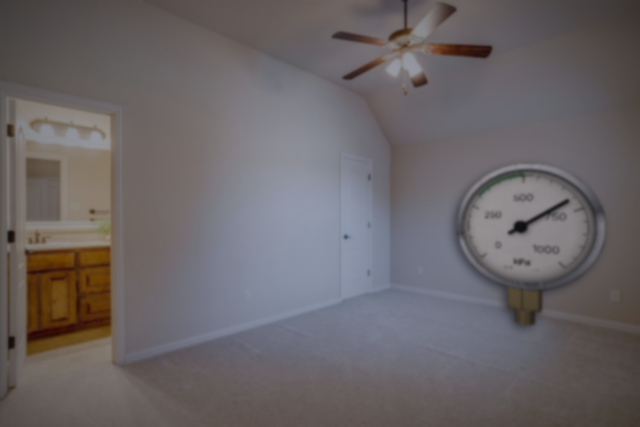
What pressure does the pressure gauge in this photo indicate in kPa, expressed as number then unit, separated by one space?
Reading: 700 kPa
